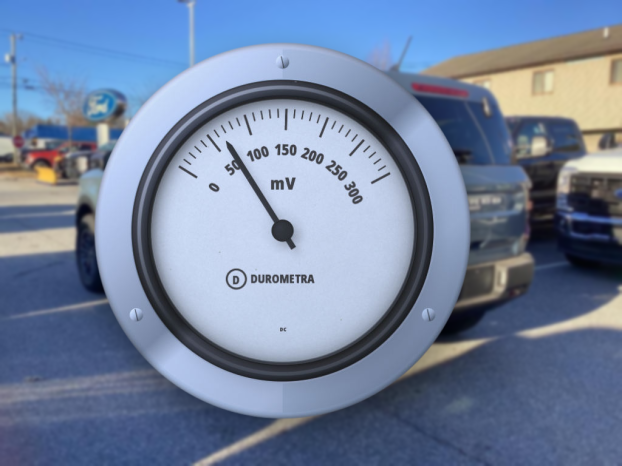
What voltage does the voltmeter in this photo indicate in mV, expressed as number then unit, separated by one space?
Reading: 65 mV
